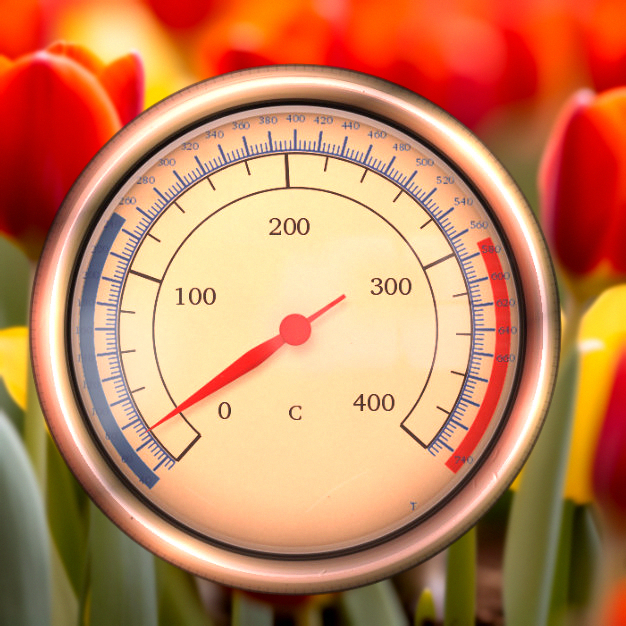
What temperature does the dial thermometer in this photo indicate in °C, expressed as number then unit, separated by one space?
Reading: 20 °C
